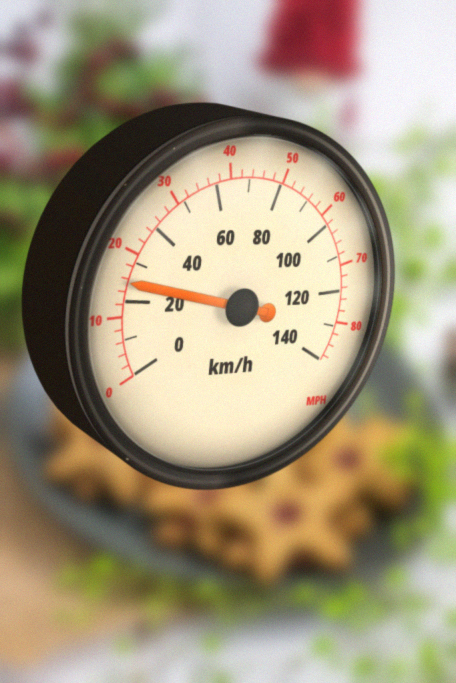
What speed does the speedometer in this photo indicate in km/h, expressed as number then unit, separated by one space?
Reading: 25 km/h
